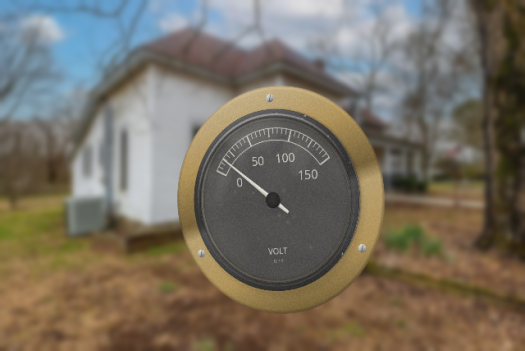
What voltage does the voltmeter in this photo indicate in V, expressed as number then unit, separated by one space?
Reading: 15 V
